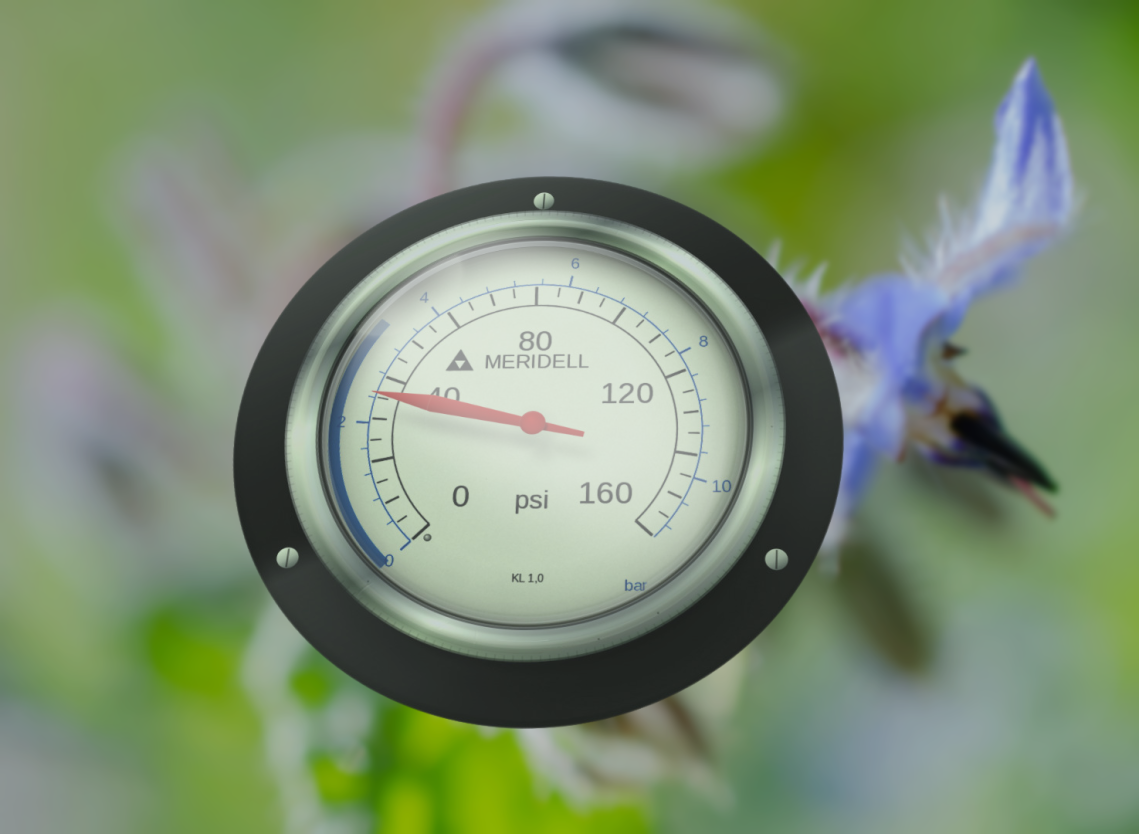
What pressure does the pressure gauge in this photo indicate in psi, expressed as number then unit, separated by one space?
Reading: 35 psi
